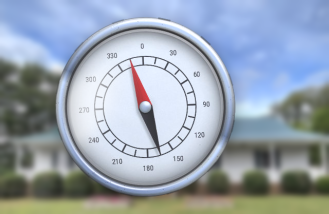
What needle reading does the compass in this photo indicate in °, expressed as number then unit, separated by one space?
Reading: 345 °
